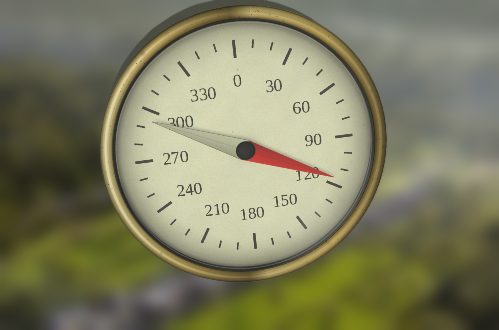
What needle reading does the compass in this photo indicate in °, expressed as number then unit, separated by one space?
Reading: 115 °
